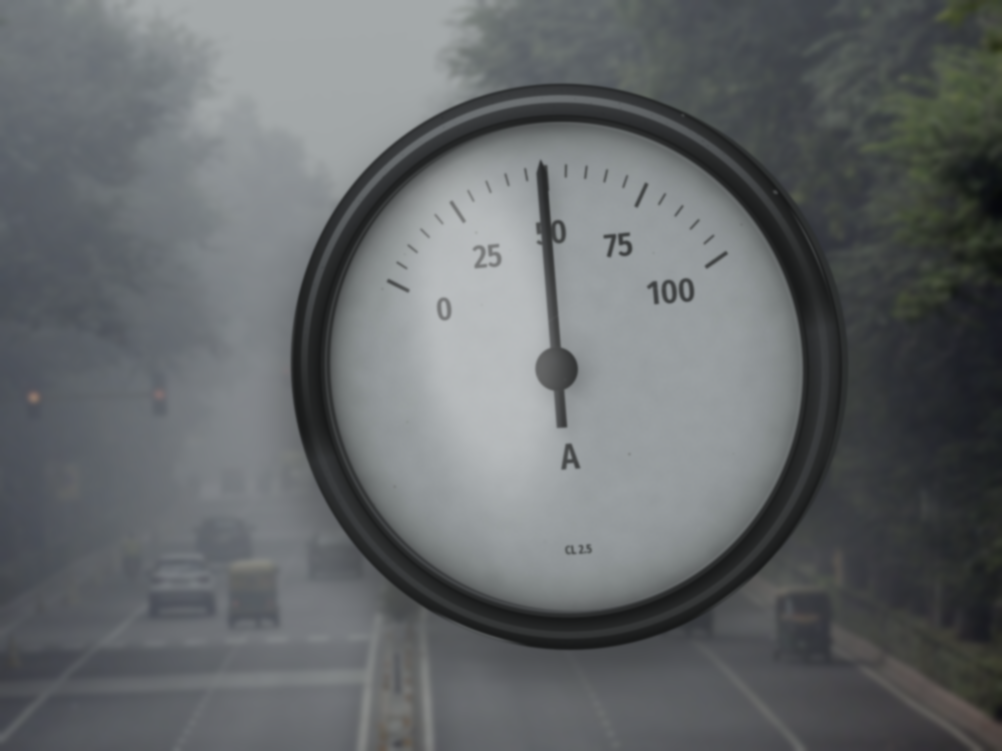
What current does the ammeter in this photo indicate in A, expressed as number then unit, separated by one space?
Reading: 50 A
